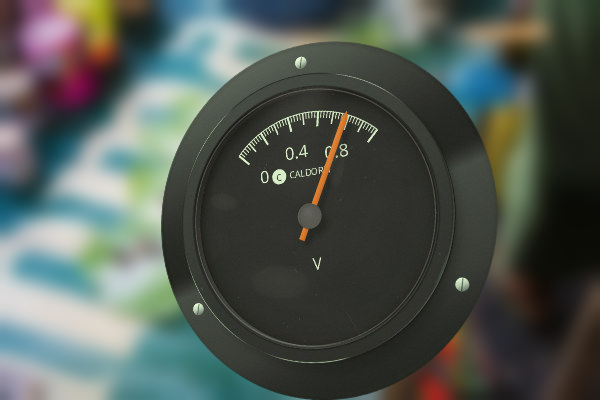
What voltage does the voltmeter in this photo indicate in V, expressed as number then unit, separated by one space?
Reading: 0.8 V
